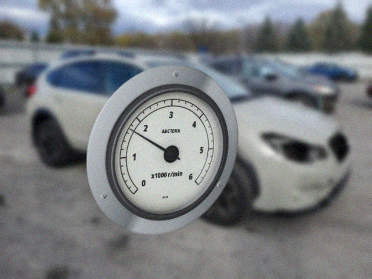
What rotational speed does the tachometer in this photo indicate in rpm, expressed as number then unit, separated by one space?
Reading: 1700 rpm
